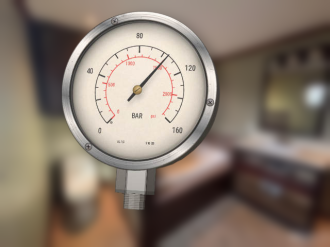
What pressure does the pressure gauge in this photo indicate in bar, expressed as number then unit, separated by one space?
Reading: 105 bar
